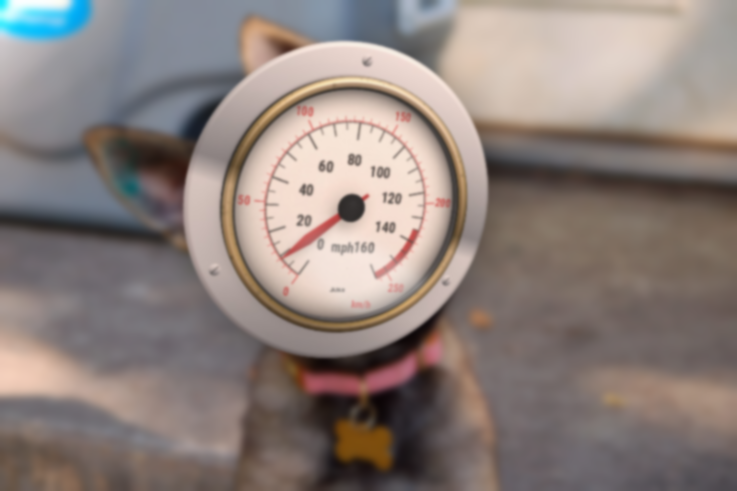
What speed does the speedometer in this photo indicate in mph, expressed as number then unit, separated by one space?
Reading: 10 mph
